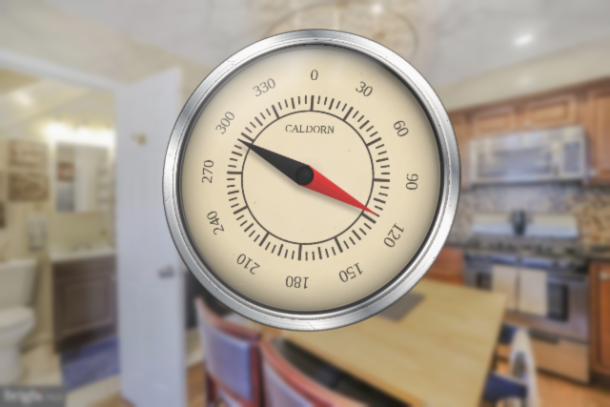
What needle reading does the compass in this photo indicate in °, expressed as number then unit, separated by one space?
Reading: 115 °
